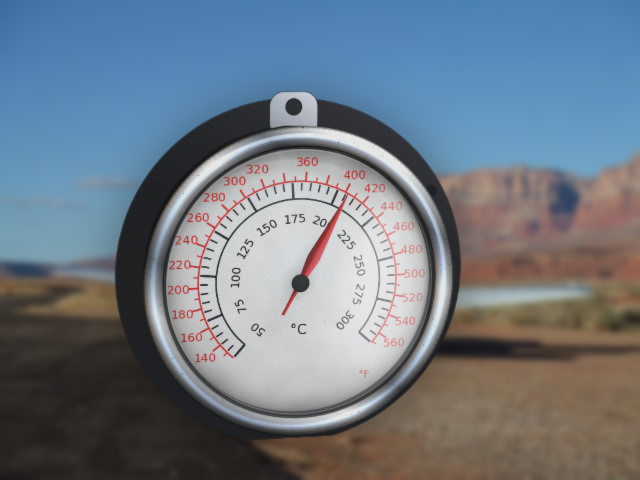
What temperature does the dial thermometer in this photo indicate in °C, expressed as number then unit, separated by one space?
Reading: 205 °C
